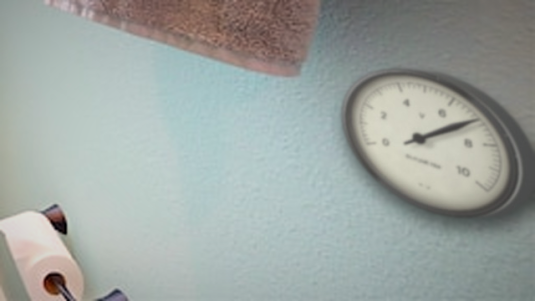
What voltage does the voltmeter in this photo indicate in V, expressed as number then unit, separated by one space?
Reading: 7 V
